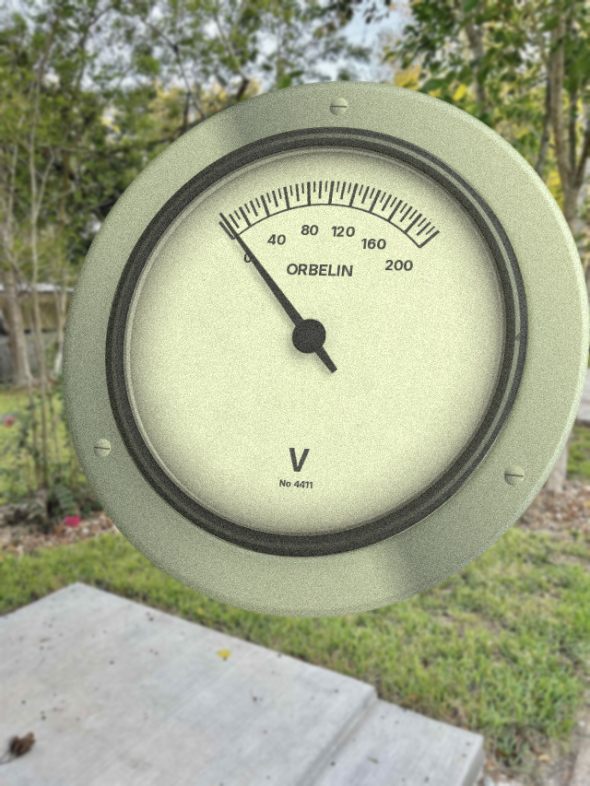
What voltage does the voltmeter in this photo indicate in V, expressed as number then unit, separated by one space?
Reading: 5 V
